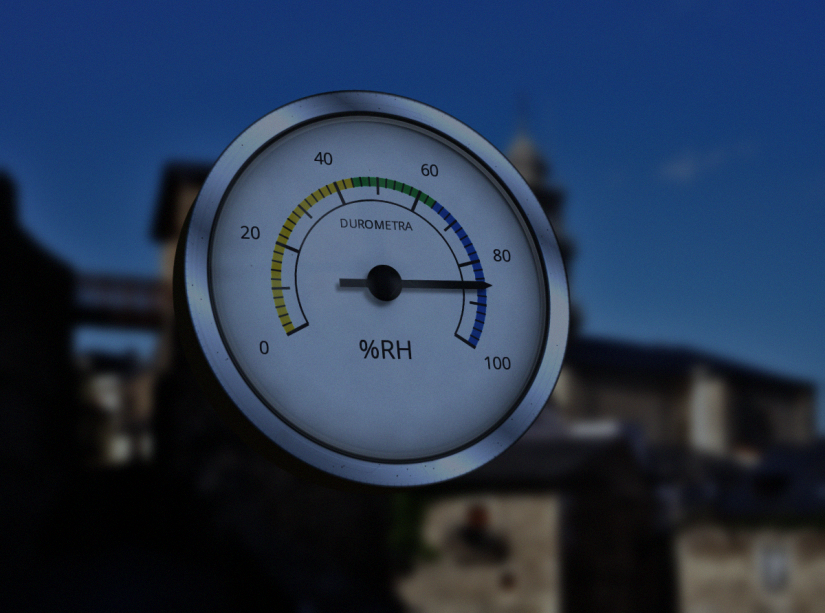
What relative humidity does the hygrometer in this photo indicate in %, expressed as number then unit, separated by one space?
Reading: 86 %
